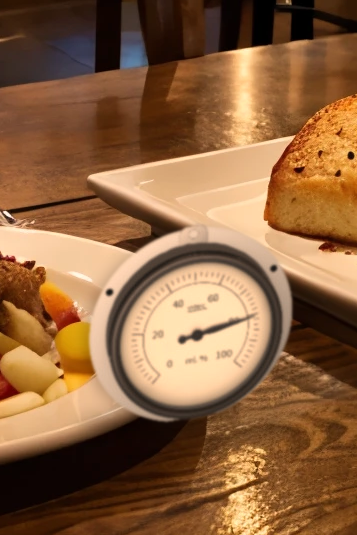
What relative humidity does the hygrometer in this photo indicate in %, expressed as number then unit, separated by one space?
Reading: 80 %
